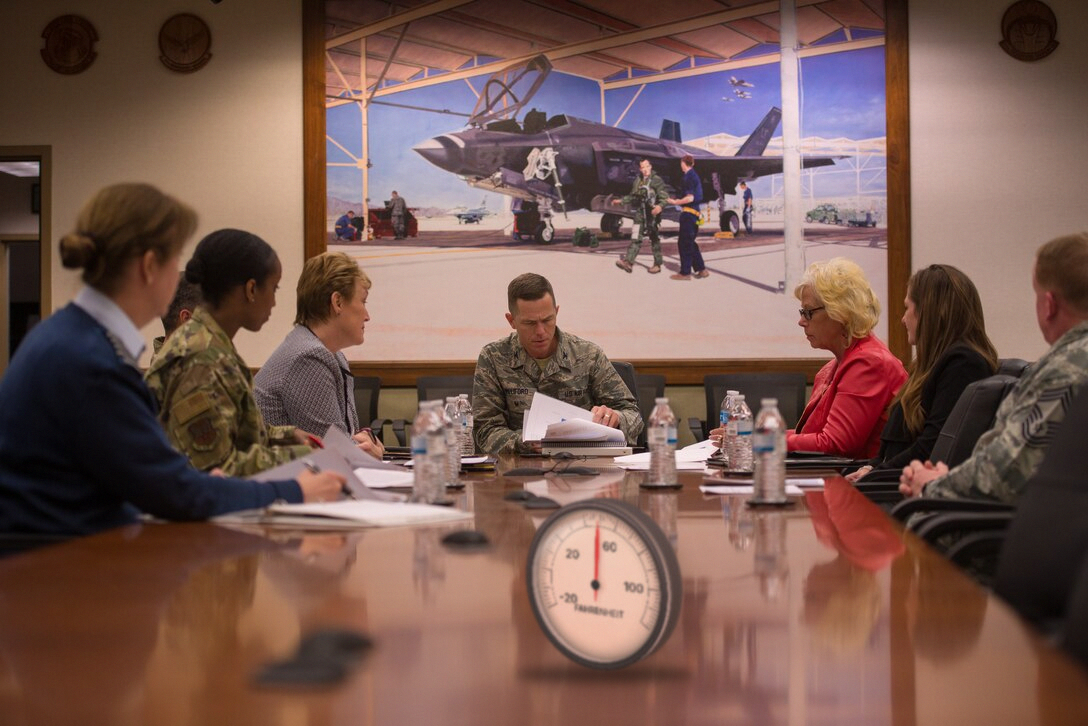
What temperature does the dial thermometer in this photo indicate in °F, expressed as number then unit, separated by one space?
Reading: 50 °F
